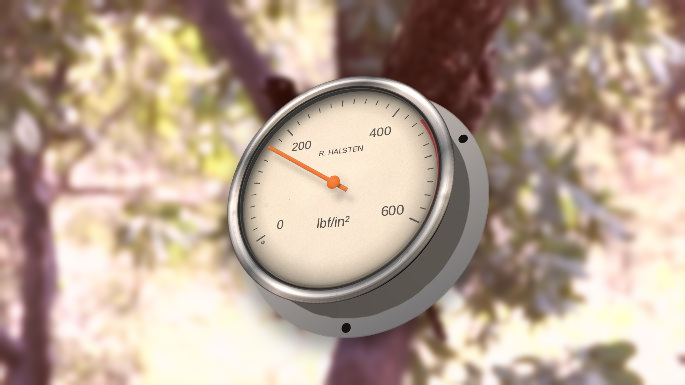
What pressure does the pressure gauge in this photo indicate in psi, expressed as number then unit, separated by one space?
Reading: 160 psi
